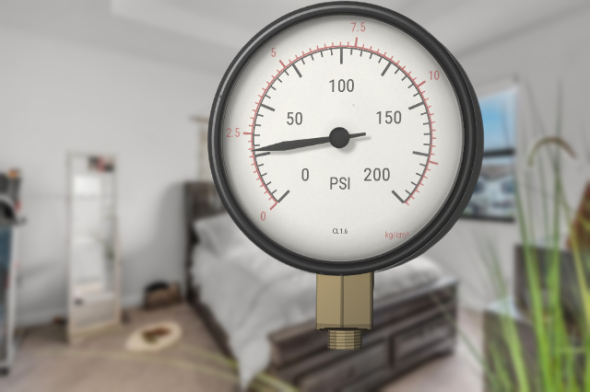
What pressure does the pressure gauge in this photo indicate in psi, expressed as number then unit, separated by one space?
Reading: 27.5 psi
